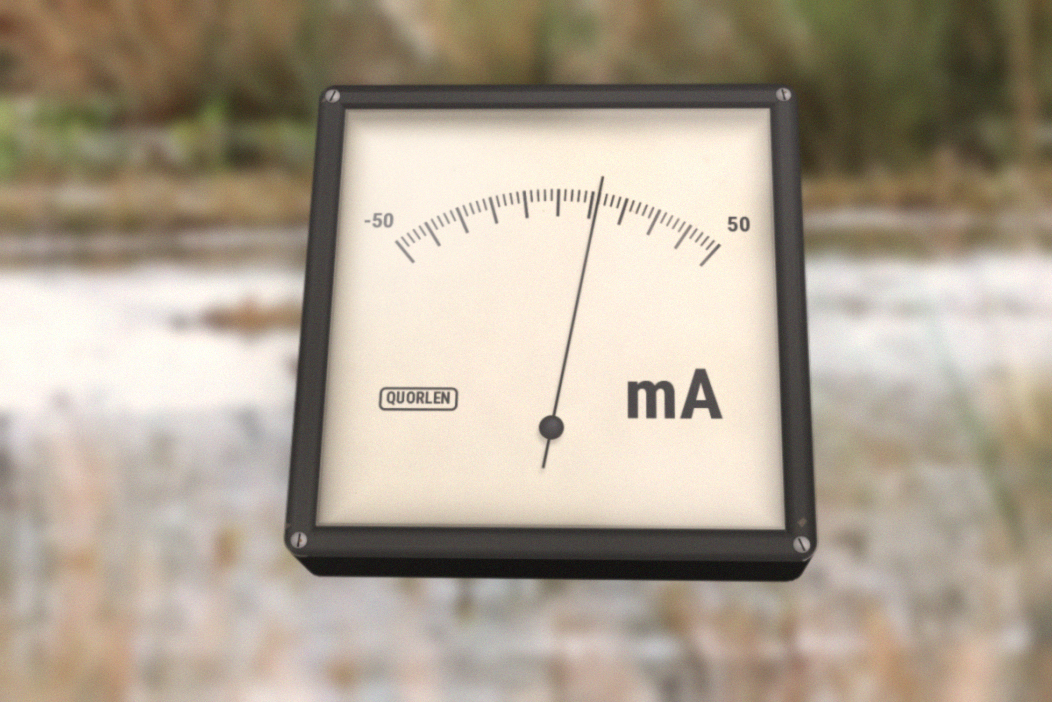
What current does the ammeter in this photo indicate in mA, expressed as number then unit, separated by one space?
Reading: 12 mA
